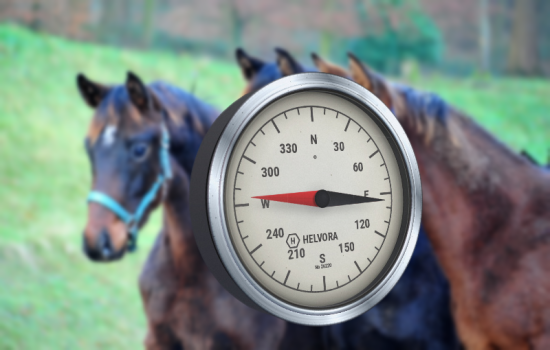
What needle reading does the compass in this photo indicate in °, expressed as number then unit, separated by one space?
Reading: 275 °
